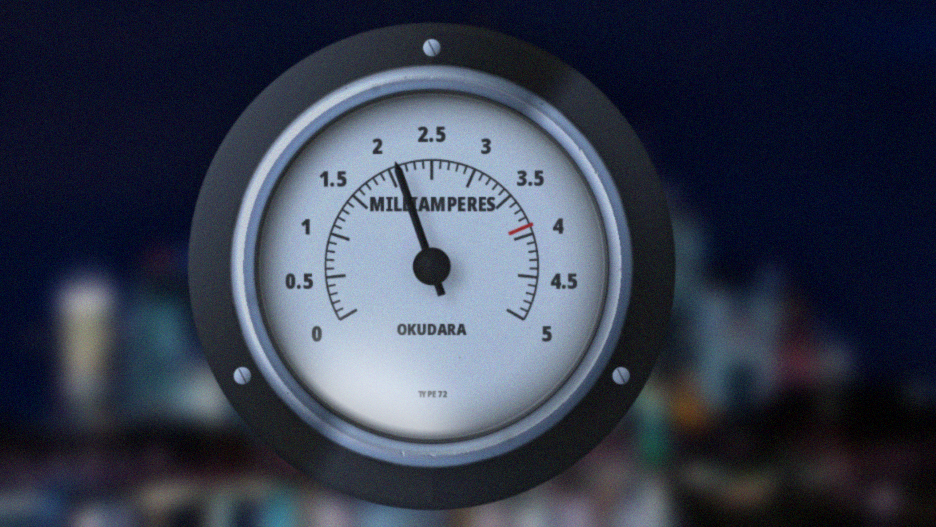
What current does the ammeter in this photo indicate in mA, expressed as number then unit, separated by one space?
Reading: 2.1 mA
